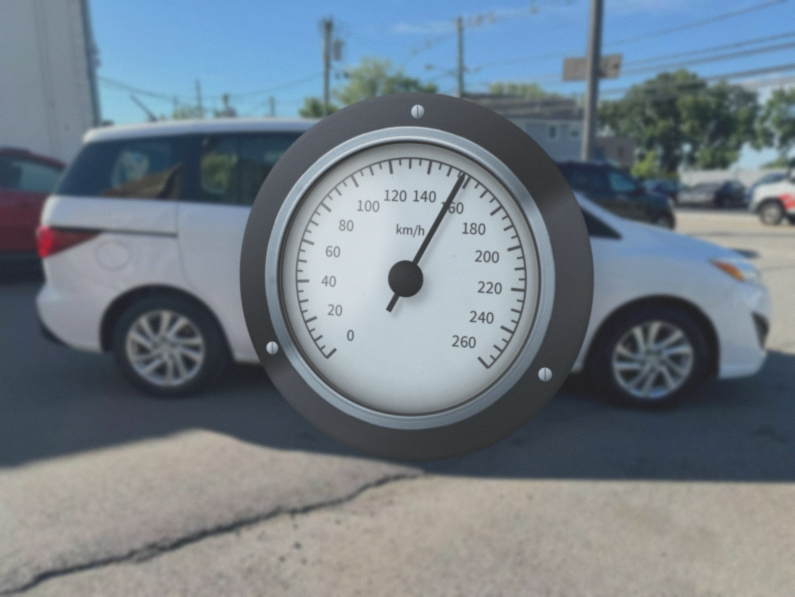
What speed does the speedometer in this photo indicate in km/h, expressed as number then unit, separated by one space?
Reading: 157.5 km/h
